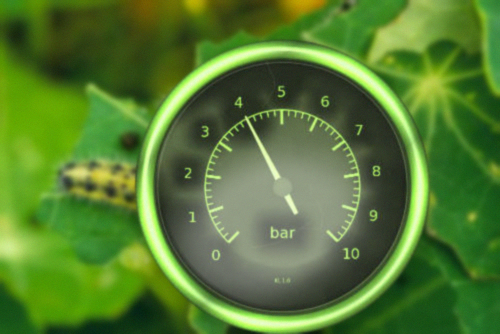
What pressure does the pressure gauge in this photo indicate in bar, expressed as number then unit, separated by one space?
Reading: 4 bar
